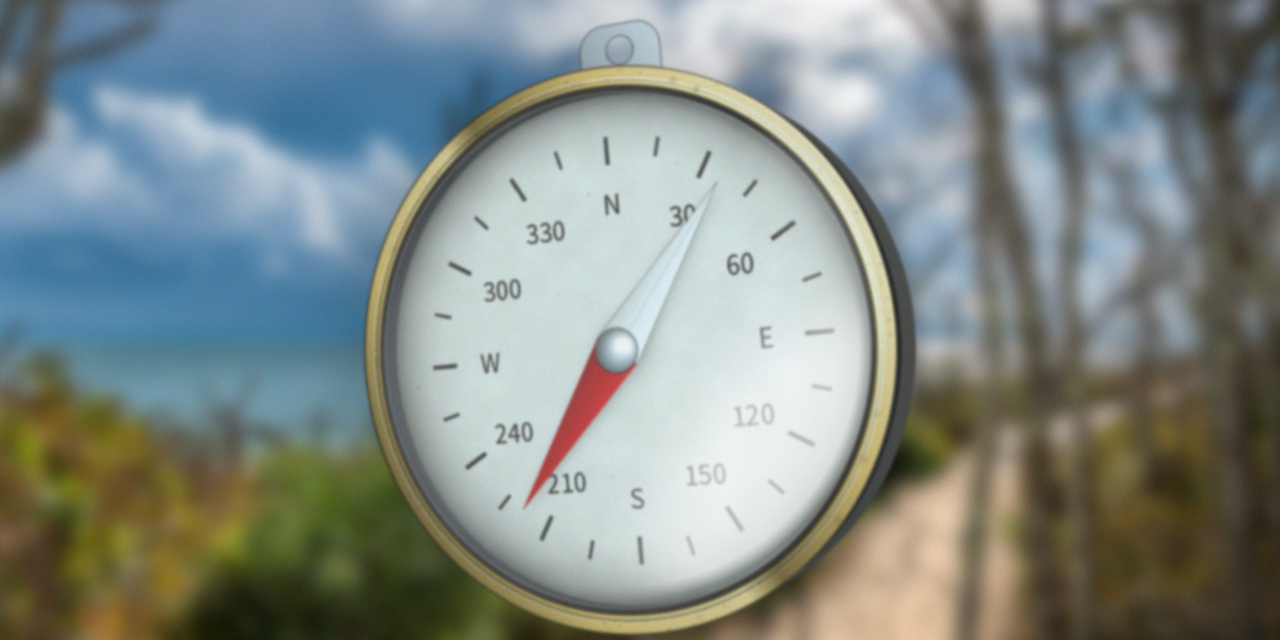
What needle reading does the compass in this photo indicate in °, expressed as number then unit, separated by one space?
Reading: 217.5 °
